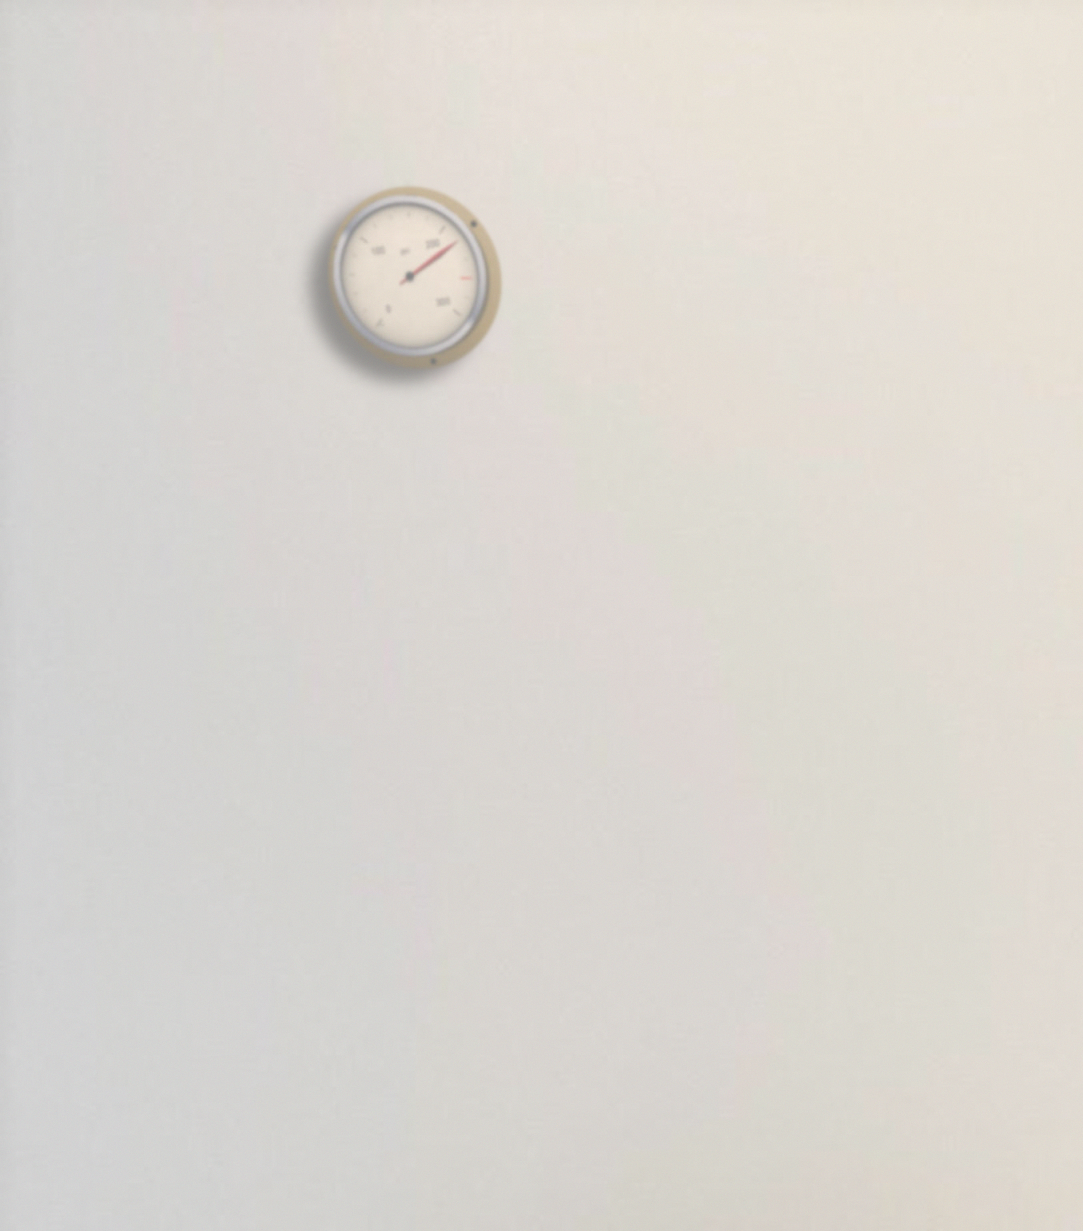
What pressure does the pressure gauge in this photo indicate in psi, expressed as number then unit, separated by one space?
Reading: 220 psi
